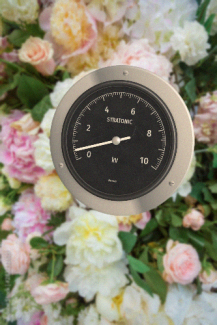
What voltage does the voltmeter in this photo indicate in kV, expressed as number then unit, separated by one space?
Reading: 0.5 kV
